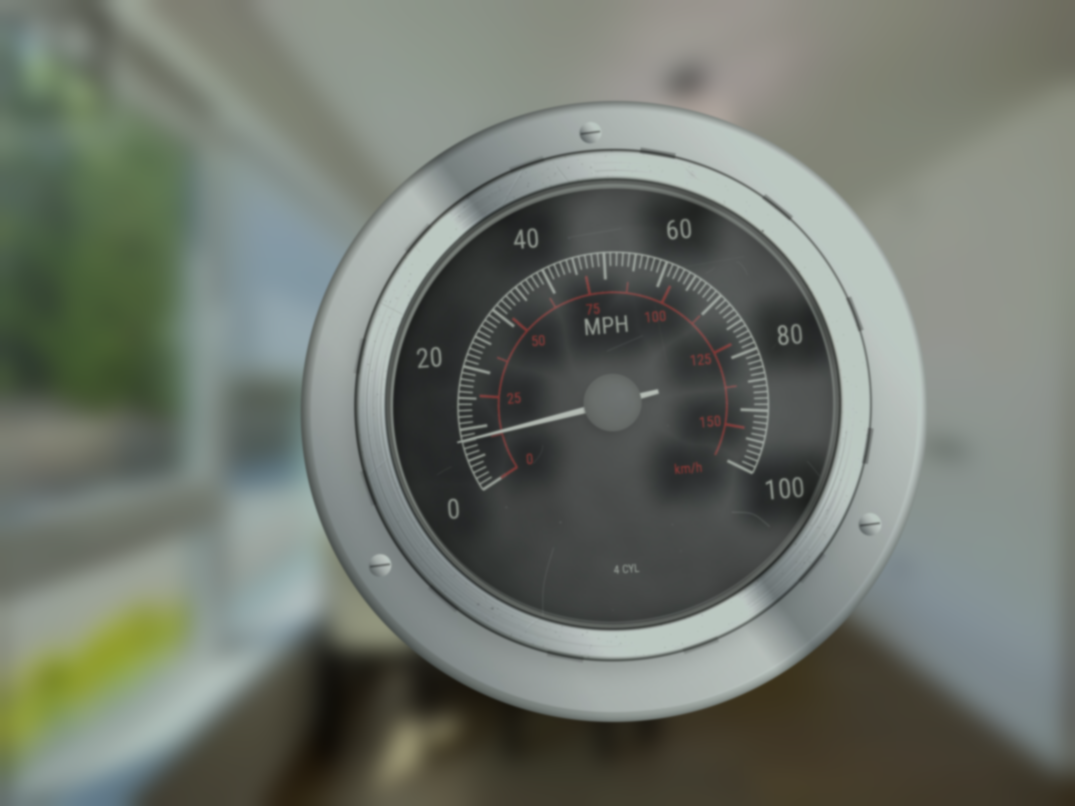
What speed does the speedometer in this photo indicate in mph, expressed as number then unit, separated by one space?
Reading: 8 mph
